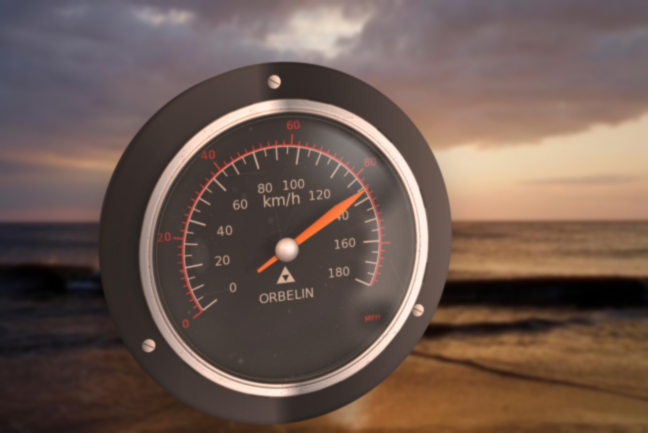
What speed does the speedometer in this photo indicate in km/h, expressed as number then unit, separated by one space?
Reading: 135 km/h
